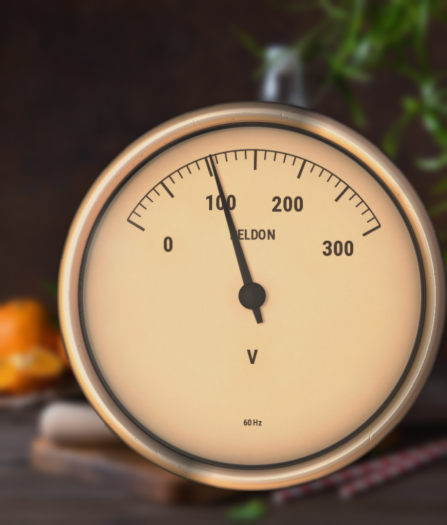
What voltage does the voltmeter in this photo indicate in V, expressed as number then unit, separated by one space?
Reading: 105 V
